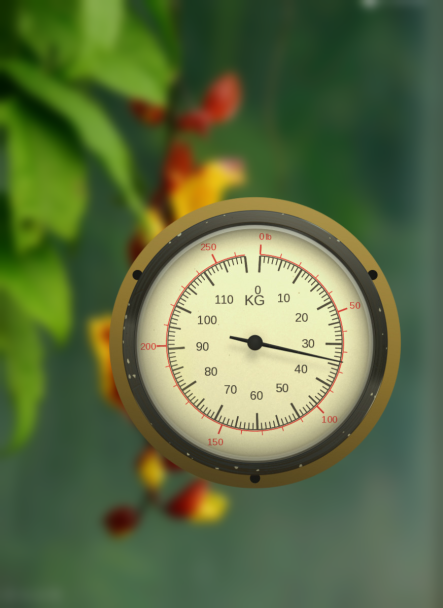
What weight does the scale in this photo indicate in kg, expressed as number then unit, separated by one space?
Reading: 34 kg
